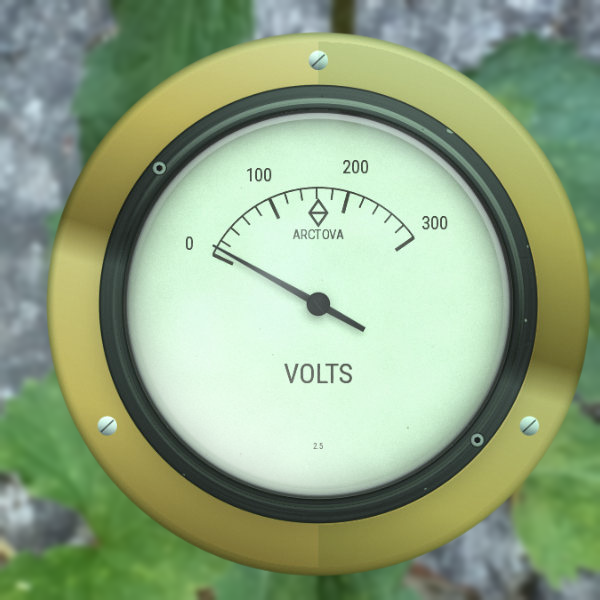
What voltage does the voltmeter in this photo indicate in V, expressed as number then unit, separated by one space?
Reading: 10 V
